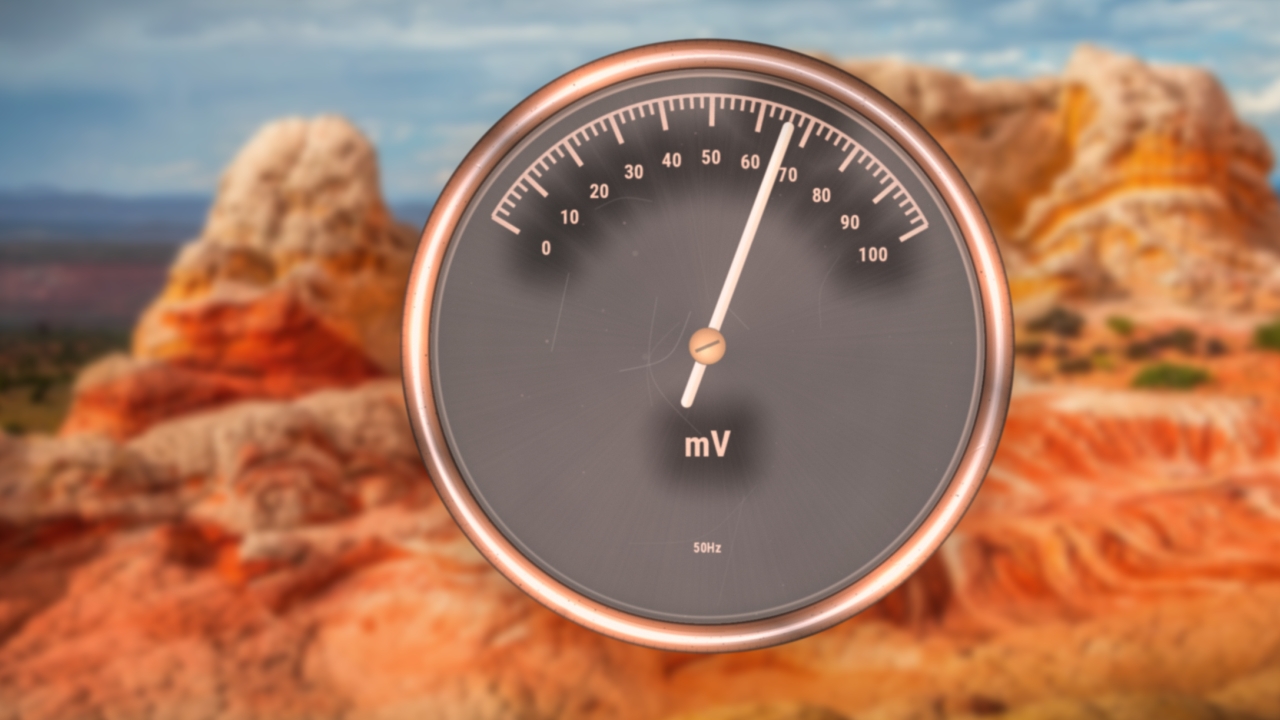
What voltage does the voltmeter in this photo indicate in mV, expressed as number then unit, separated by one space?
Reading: 66 mV
